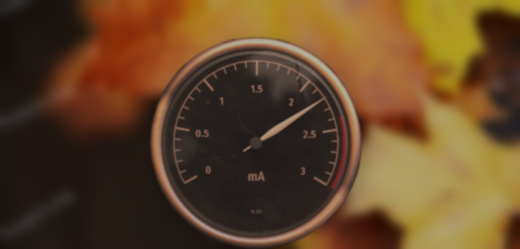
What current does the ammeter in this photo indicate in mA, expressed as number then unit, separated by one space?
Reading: 2.2 mA
